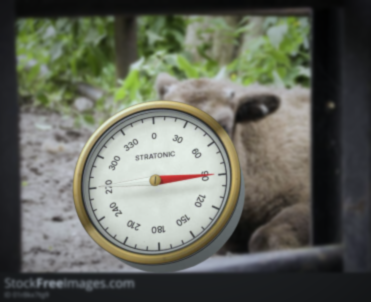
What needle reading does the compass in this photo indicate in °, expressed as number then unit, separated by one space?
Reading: 90 °
